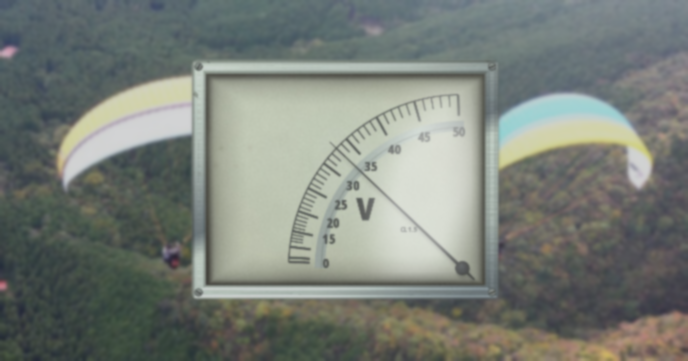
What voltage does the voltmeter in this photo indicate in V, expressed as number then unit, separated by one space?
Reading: 33 V
